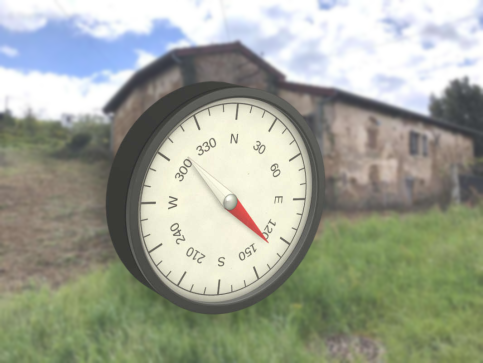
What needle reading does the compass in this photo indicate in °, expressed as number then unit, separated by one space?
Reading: 130 °
